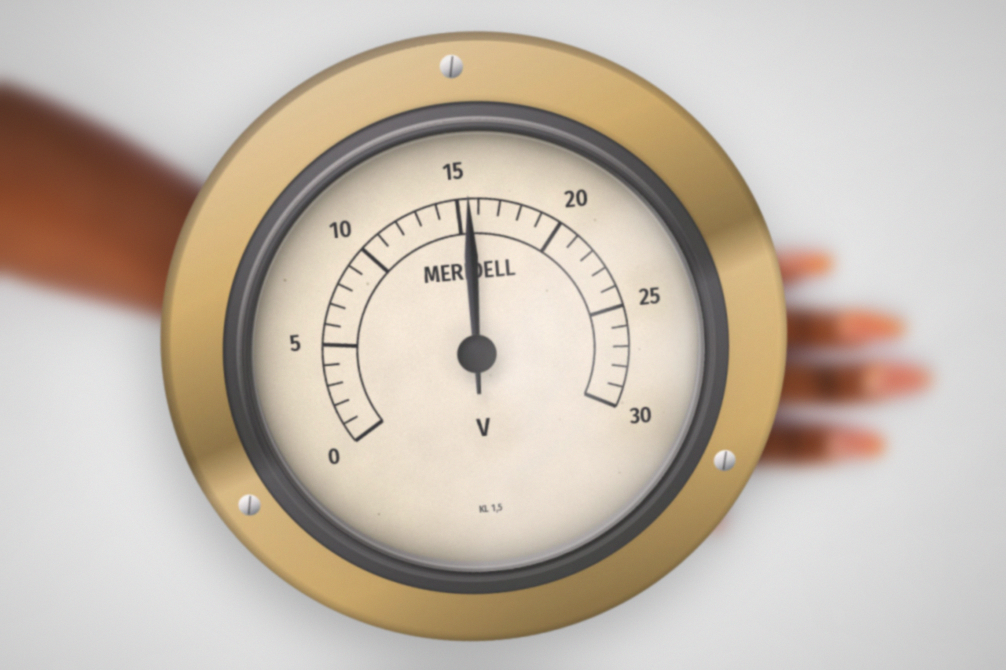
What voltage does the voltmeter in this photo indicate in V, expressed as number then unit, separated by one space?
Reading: 15.5 V
